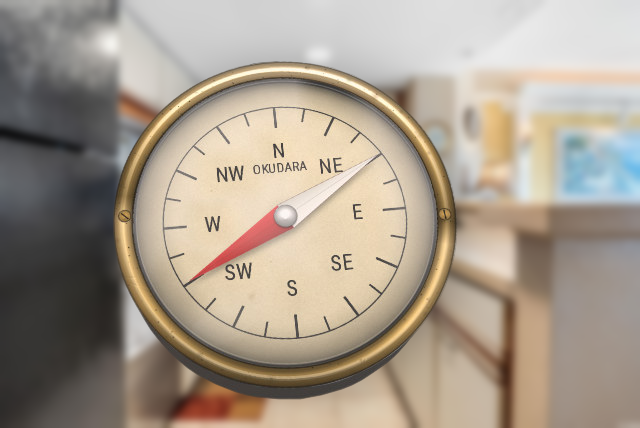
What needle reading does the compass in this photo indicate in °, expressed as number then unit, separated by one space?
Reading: 240 °
